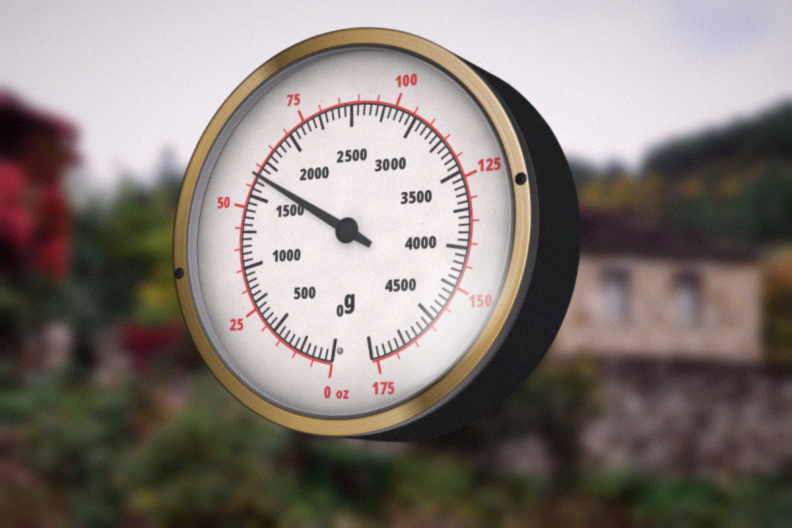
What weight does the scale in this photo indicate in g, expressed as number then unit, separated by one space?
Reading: 1650 g
